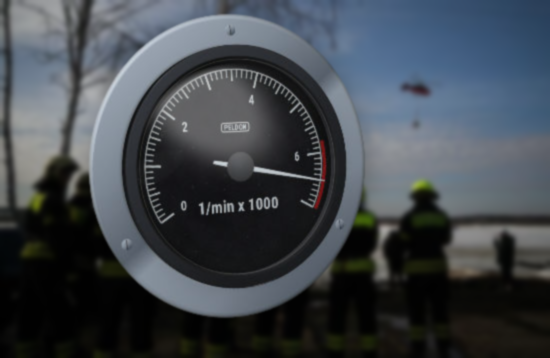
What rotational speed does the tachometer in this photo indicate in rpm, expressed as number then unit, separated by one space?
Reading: 6500 rpm
